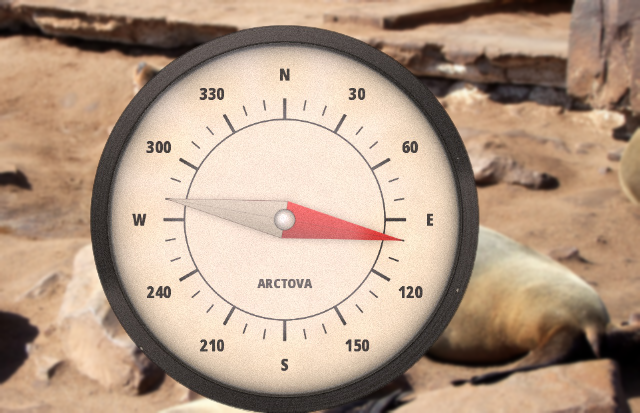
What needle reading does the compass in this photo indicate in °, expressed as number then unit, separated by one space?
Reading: 100 °
